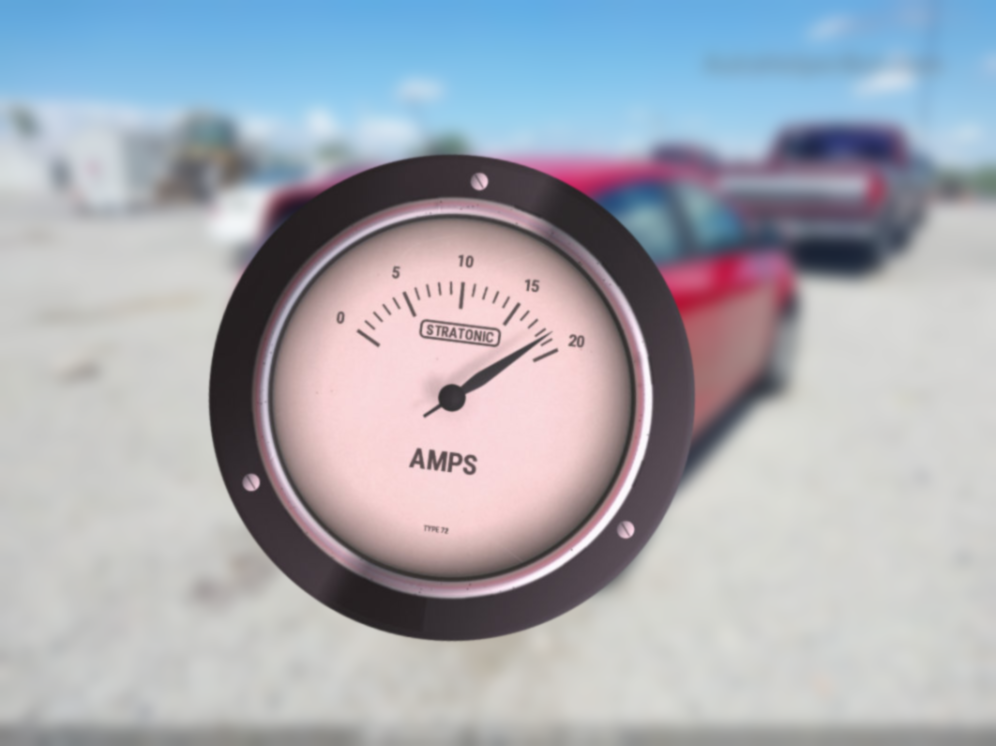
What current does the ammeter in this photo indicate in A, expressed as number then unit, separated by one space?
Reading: 18.5 A
